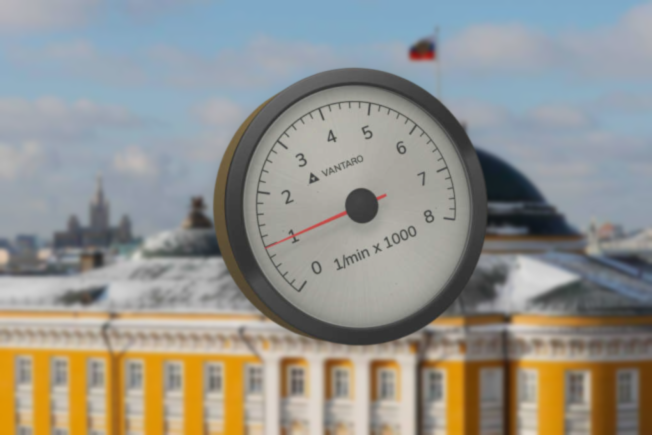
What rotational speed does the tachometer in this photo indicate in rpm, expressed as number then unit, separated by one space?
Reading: 1000 rpm
